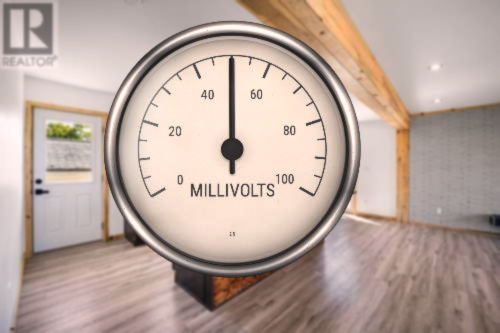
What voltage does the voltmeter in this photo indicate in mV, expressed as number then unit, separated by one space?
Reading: 50 mV
